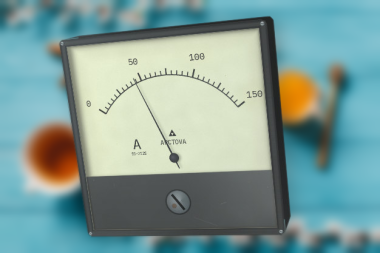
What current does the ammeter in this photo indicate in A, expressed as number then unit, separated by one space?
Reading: 45 A
